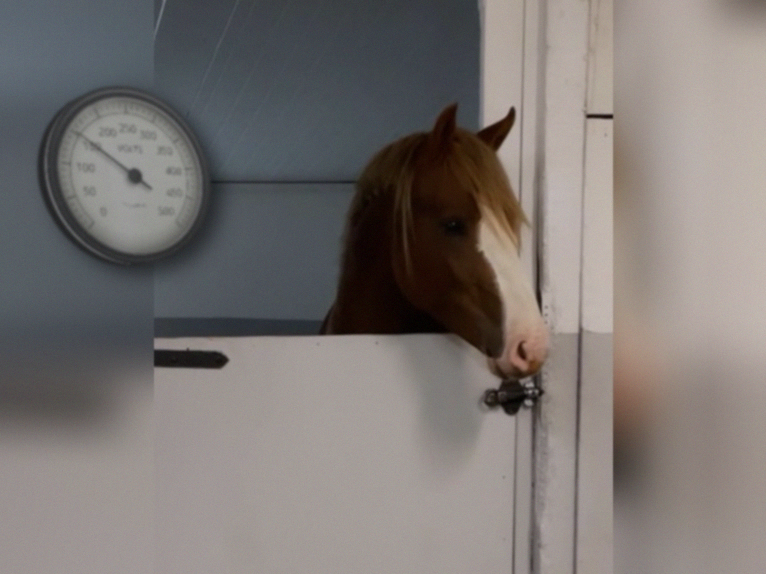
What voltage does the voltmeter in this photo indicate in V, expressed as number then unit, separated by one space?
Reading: 150 V
